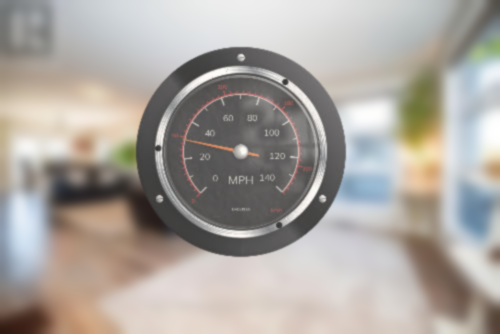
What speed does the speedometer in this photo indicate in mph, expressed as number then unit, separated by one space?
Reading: 30 mph
